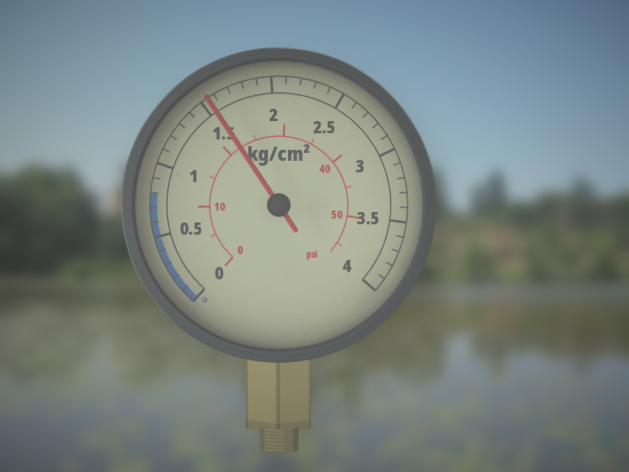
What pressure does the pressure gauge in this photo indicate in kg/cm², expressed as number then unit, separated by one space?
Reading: 1.55 kg/cm²
